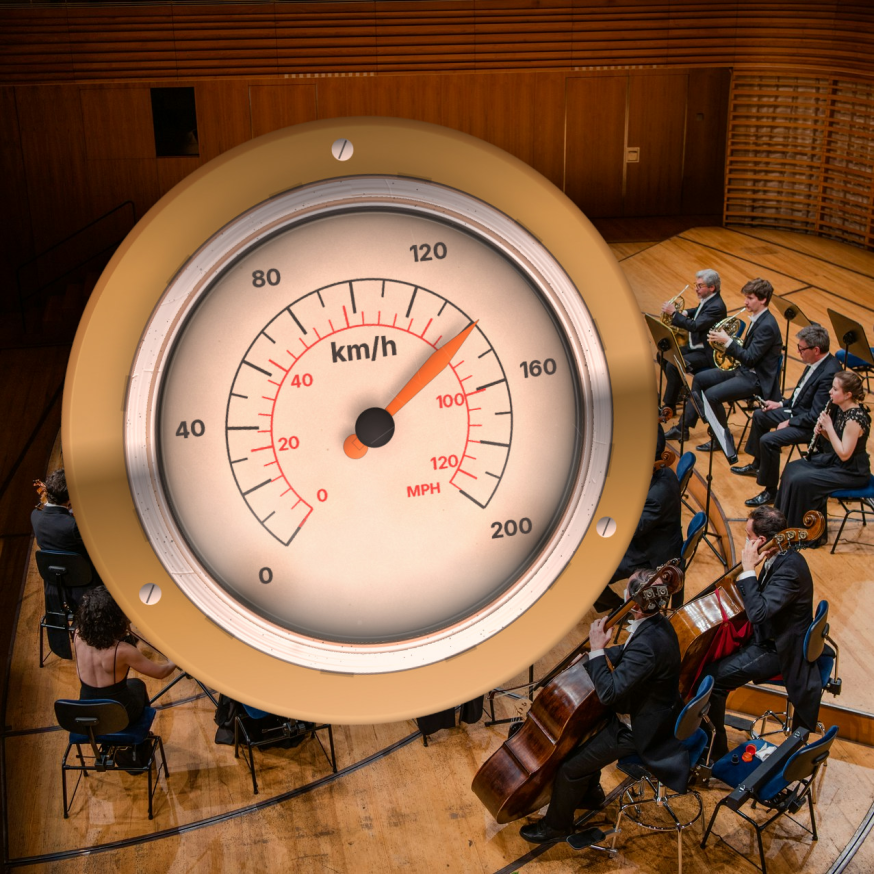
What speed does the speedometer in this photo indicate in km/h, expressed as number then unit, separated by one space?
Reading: 140 km/h
